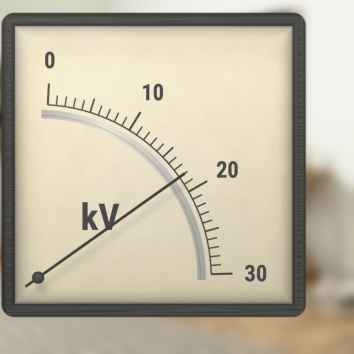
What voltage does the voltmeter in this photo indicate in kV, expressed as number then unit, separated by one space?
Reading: 18 kV
